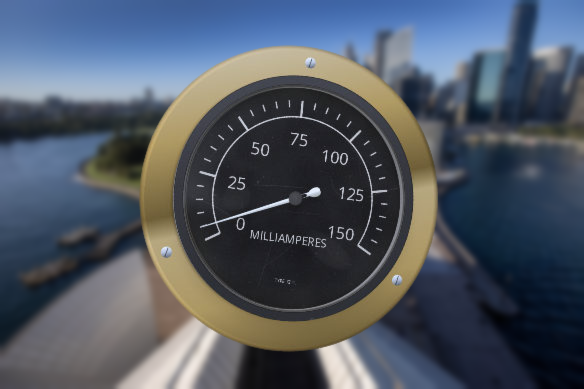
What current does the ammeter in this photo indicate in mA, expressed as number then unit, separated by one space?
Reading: 5 mA
